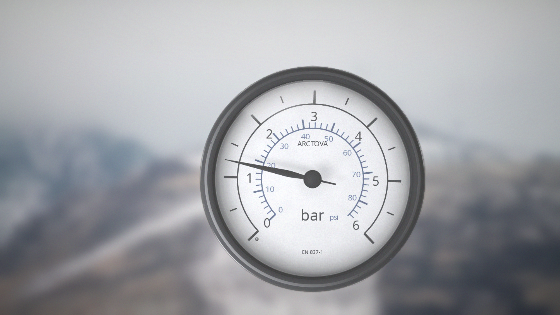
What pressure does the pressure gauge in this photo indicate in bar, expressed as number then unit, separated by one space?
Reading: 1.25 bar
